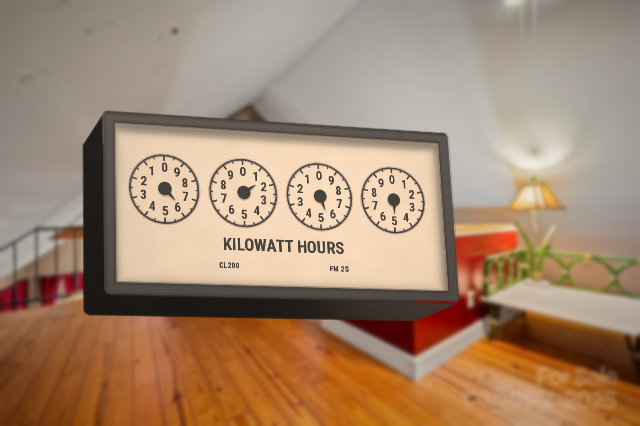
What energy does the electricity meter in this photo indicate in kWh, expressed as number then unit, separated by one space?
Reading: 6155 kWh
